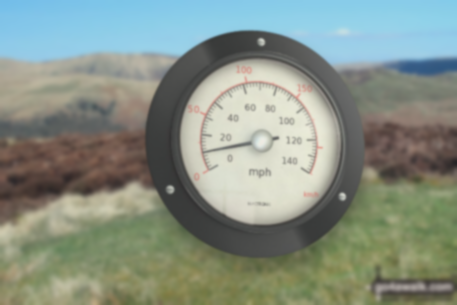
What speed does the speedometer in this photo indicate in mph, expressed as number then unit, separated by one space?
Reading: 10 mph
